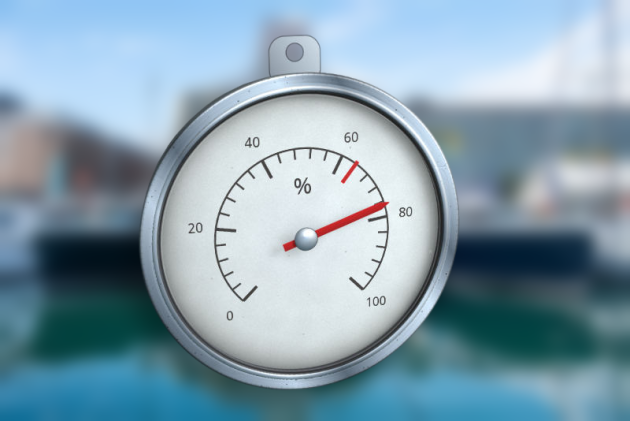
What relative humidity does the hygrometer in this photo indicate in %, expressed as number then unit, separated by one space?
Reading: 76 %
